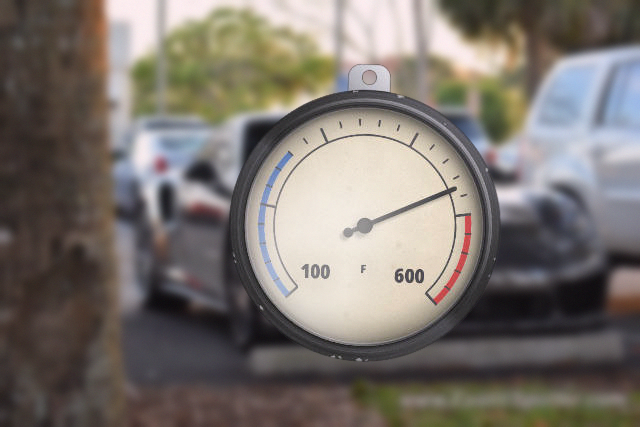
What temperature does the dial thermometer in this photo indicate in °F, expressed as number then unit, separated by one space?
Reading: 470 °F
